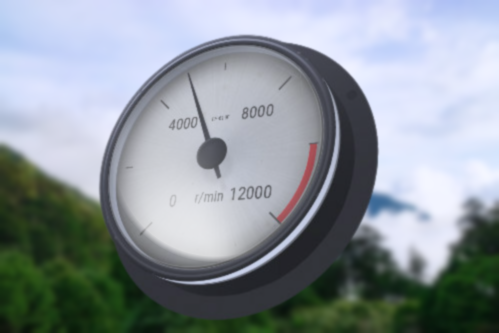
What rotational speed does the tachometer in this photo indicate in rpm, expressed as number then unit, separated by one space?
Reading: 5000 rpm
